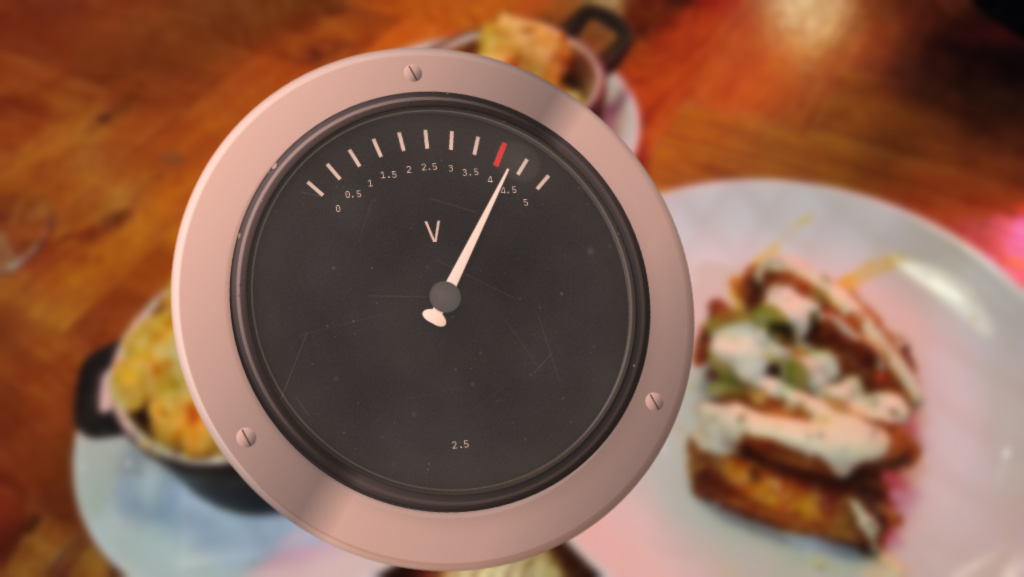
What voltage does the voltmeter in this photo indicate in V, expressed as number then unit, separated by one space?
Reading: 4.25 V
